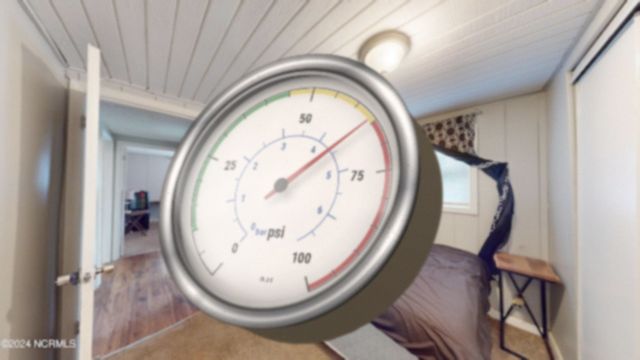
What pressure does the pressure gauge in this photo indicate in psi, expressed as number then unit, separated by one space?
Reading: 65 psi
